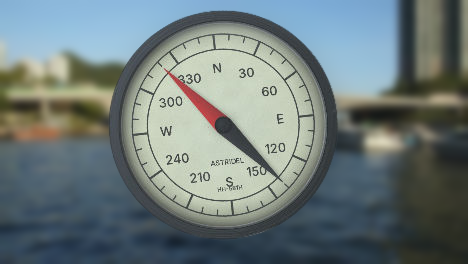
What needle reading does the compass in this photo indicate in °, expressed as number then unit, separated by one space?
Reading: 320 °
